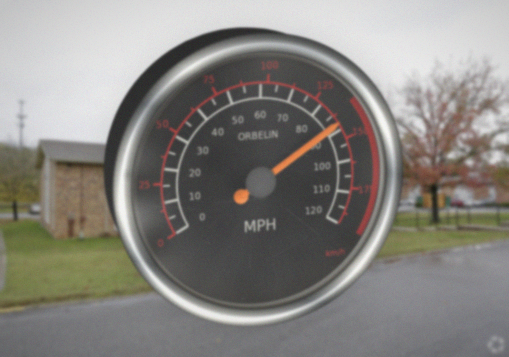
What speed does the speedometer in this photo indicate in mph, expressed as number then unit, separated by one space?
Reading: 87.5 mph
